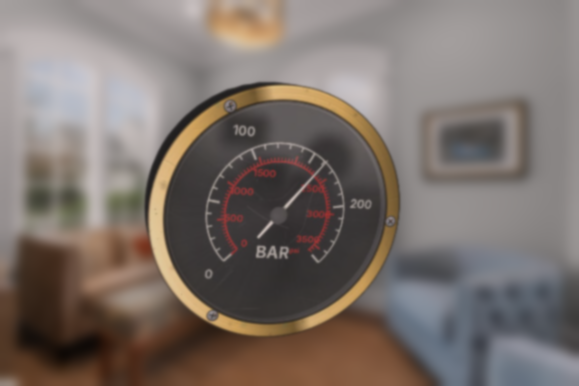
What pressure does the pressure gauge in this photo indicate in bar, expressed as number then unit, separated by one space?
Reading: 160 bar
